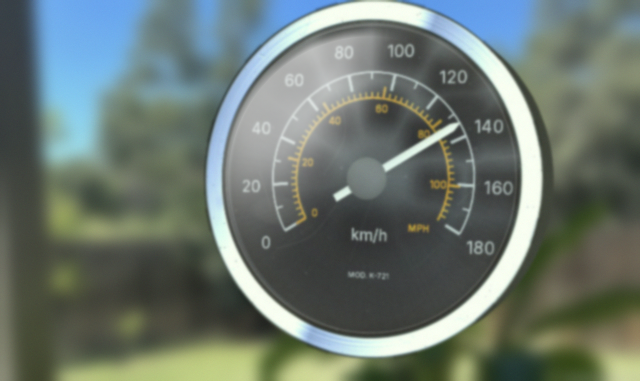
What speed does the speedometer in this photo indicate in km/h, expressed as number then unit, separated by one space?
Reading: 135 km/h
